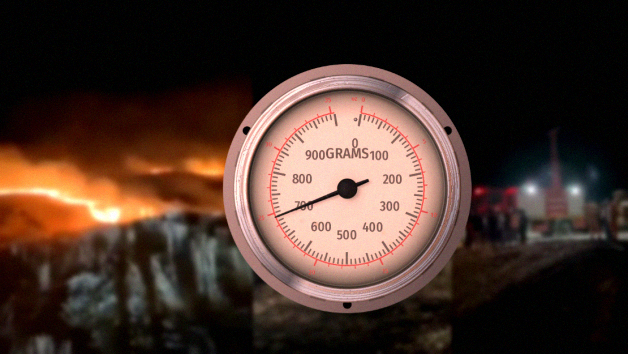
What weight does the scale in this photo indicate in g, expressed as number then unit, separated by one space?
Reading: 700 g
